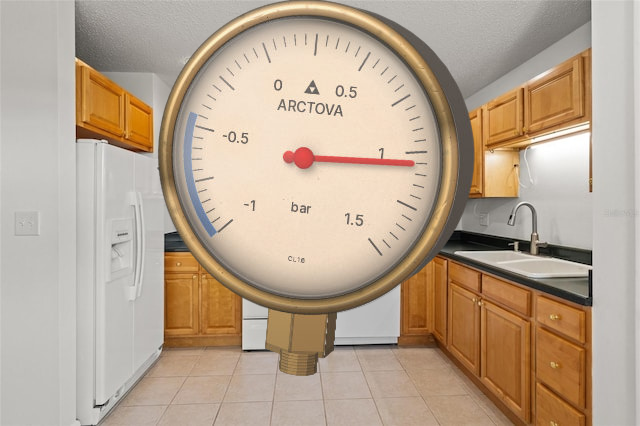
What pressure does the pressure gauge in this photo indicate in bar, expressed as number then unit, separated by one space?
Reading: 1.05 bar
